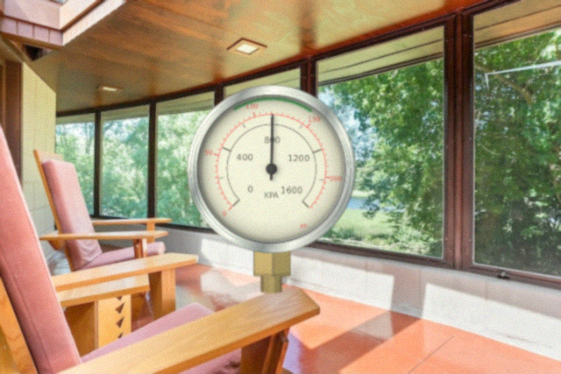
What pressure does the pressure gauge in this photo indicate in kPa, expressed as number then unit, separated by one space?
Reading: 800 kPa
